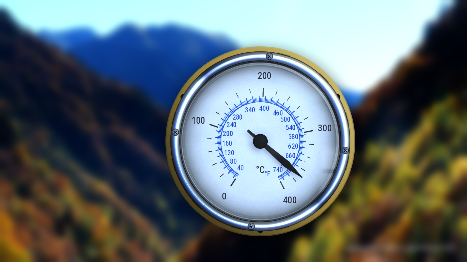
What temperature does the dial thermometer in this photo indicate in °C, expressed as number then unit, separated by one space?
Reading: 370 °C
